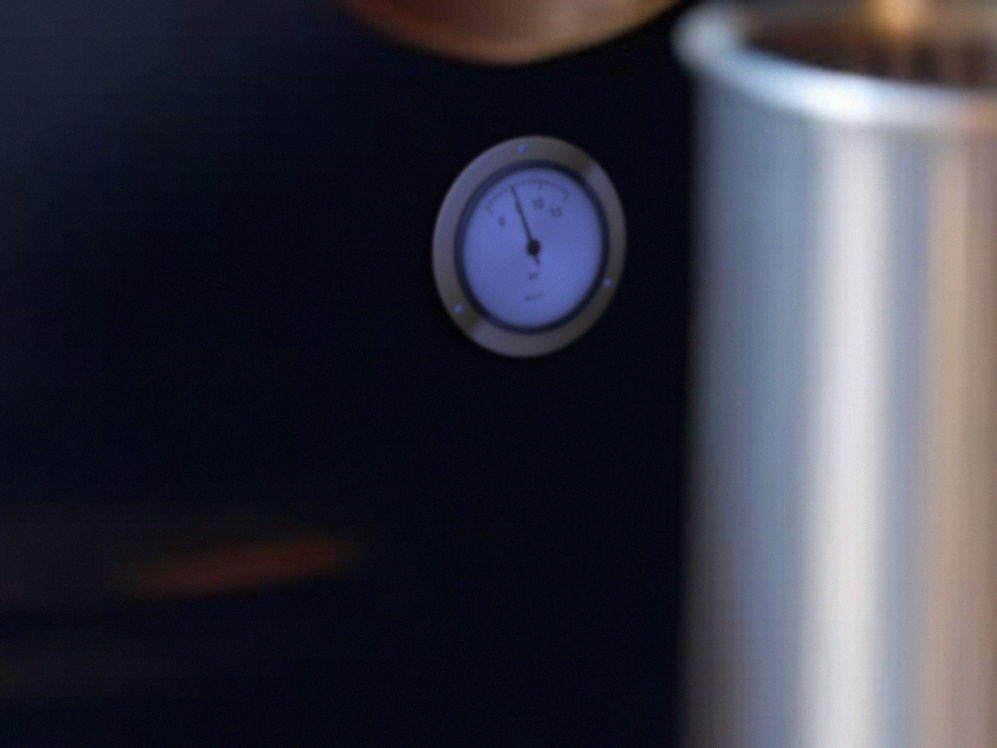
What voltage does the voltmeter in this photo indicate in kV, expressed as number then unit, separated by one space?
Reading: 5 kV
